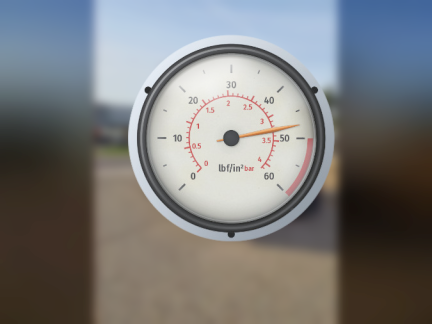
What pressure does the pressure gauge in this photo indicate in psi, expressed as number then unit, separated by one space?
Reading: 47.5 psi
